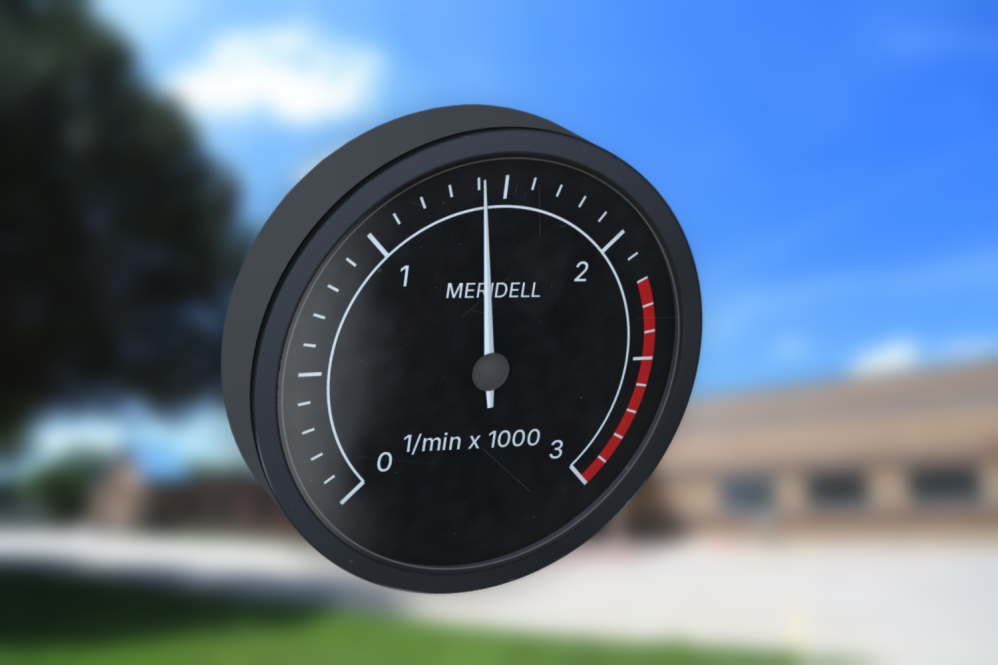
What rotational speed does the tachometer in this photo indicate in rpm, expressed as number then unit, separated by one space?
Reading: 1400 rpm
